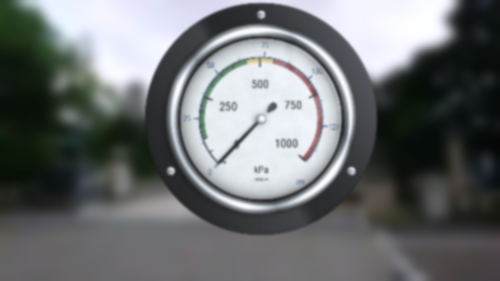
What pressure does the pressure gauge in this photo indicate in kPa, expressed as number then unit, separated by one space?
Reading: 0 kPa
